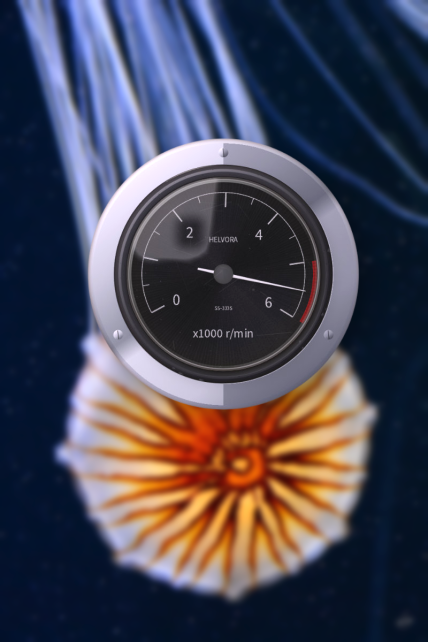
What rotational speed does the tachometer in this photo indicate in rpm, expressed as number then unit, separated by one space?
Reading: 5500 rpm
